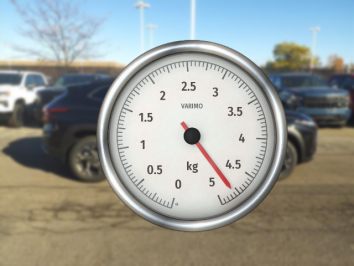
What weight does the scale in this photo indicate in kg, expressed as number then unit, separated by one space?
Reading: 4.8 kg
